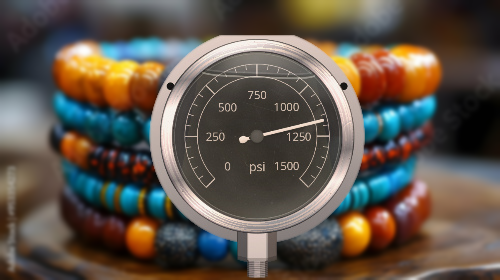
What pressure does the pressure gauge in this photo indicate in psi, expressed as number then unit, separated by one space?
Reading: 1175 psi
